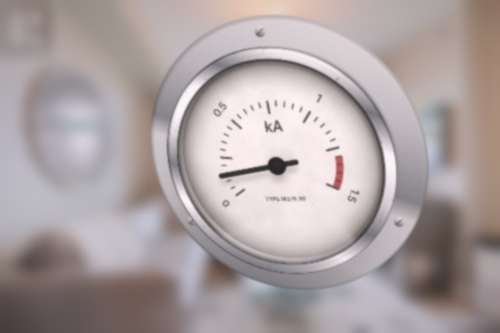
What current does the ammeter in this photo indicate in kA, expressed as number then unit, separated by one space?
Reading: 0.15 kA
